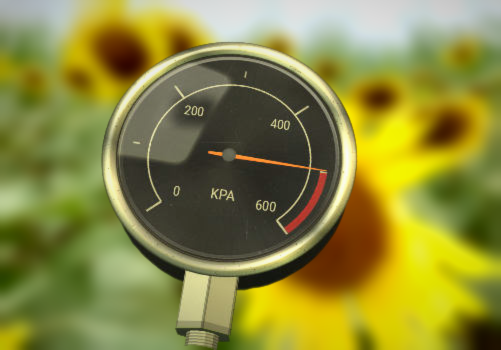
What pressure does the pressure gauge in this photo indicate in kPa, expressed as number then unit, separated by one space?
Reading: 500 kPa
